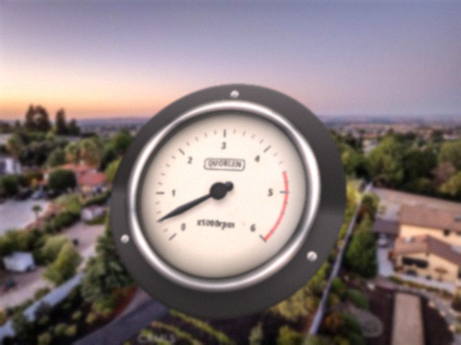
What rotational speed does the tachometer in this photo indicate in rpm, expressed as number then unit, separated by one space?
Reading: 400 rpm
